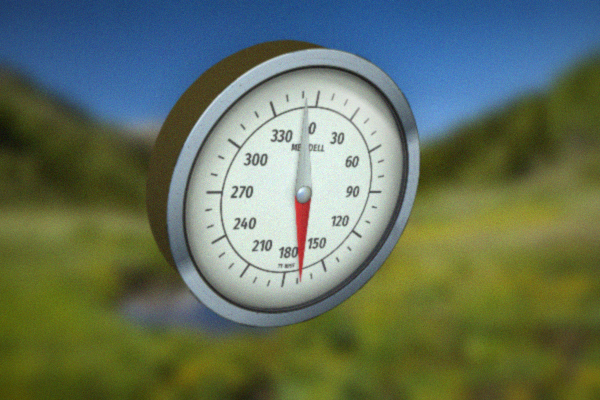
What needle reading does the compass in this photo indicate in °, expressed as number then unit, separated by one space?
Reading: 170 °
